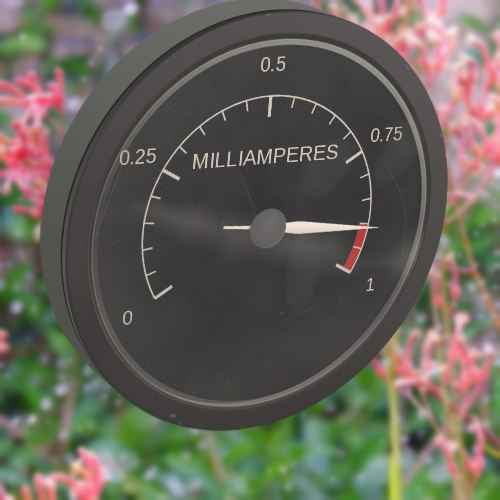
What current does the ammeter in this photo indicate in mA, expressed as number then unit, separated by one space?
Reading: 0.9 mA
